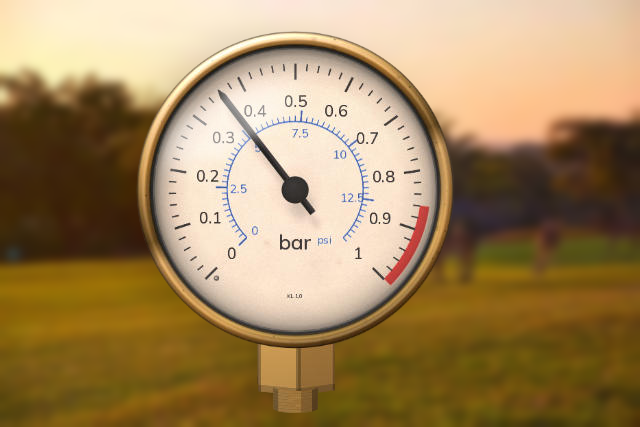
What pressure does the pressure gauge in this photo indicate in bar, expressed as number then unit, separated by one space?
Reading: 0.36 bar
